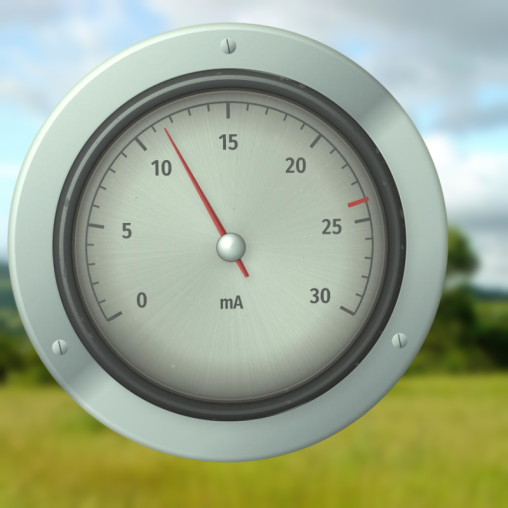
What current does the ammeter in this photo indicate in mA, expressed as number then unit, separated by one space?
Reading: 11.5 mA
